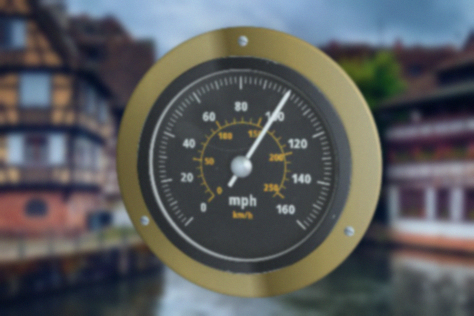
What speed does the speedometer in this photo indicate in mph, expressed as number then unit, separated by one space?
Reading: 100 mph
